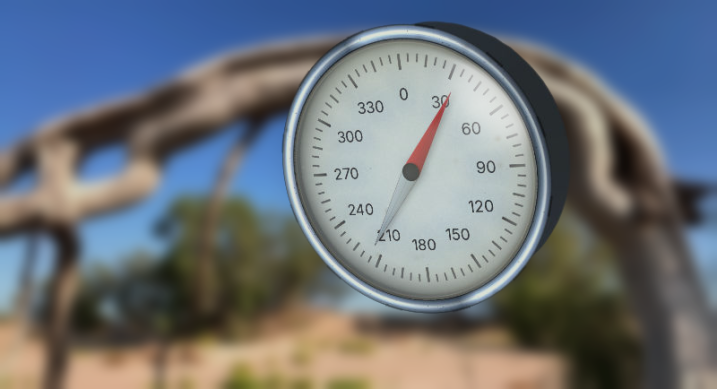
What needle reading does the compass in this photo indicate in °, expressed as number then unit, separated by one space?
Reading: 35 °
